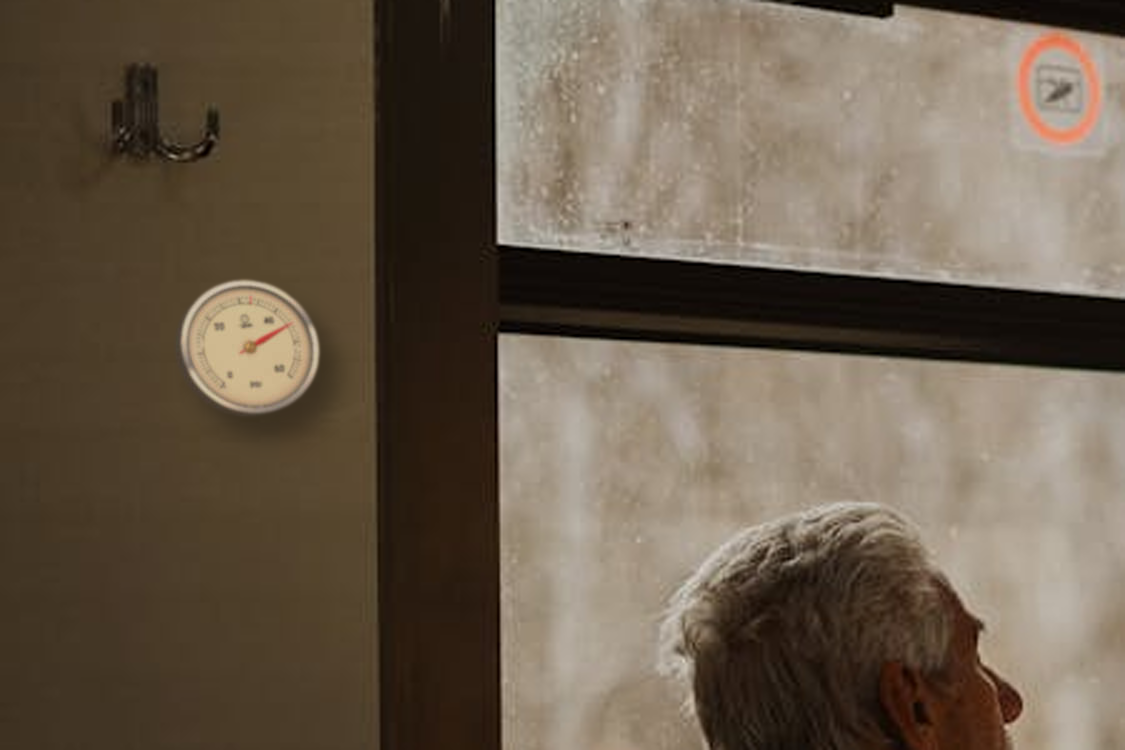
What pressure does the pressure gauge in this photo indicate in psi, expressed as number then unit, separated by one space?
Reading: 45 psi
